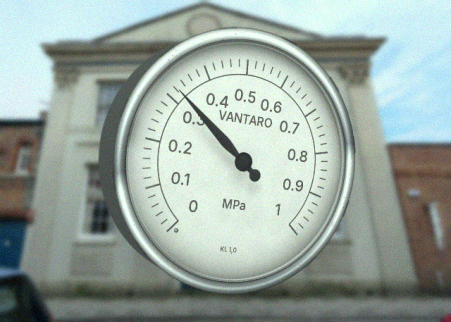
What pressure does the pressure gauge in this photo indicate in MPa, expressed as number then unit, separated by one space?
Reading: 0.32 MPa
